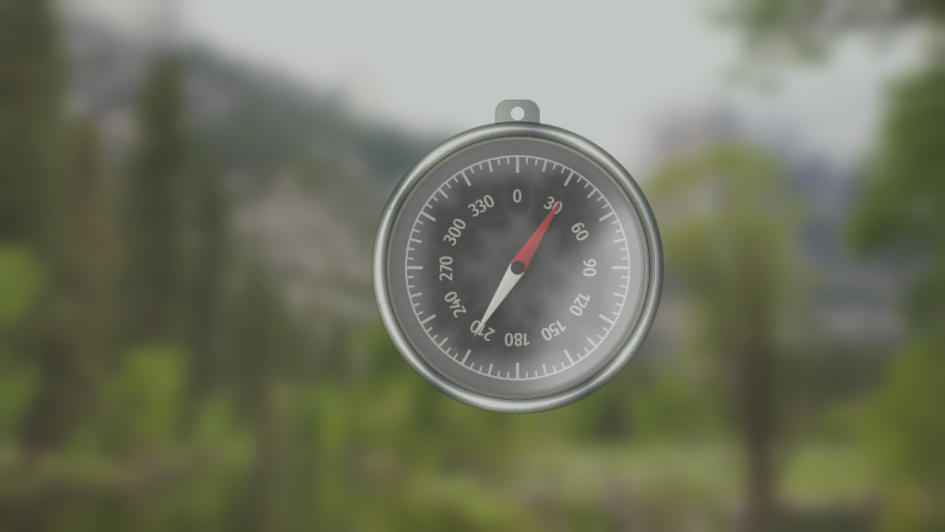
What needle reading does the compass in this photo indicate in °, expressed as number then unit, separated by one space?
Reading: 32.5 °
